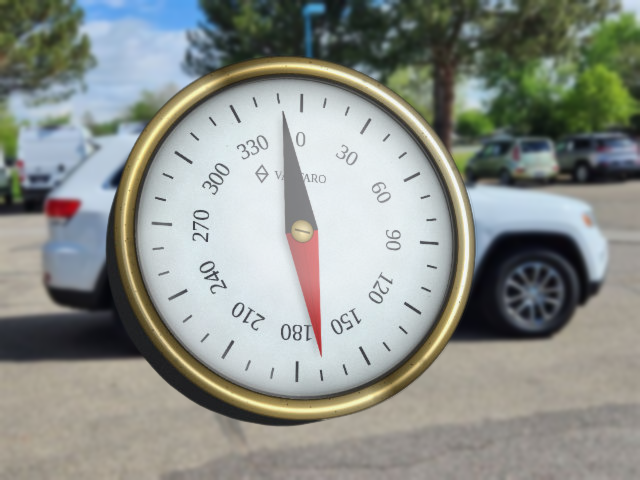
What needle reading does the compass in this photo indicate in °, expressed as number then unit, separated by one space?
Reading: 170 °
